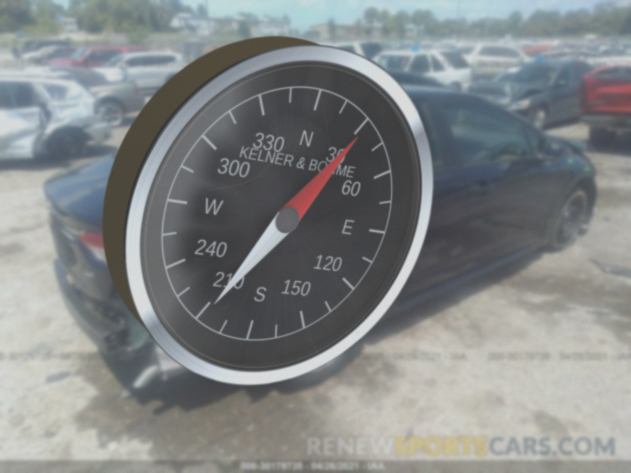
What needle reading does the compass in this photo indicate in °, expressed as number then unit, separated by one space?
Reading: 30 °
